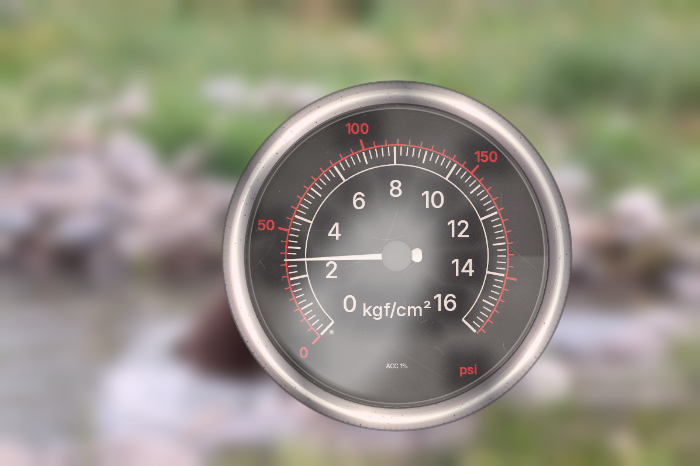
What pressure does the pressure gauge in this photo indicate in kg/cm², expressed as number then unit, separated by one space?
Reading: 2.6 kg/cm²
